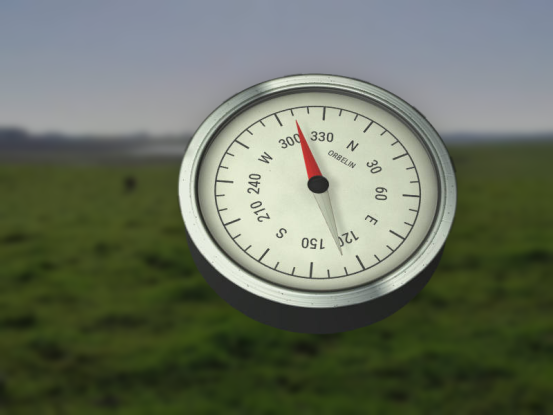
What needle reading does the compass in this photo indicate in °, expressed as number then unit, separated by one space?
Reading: 310 °
